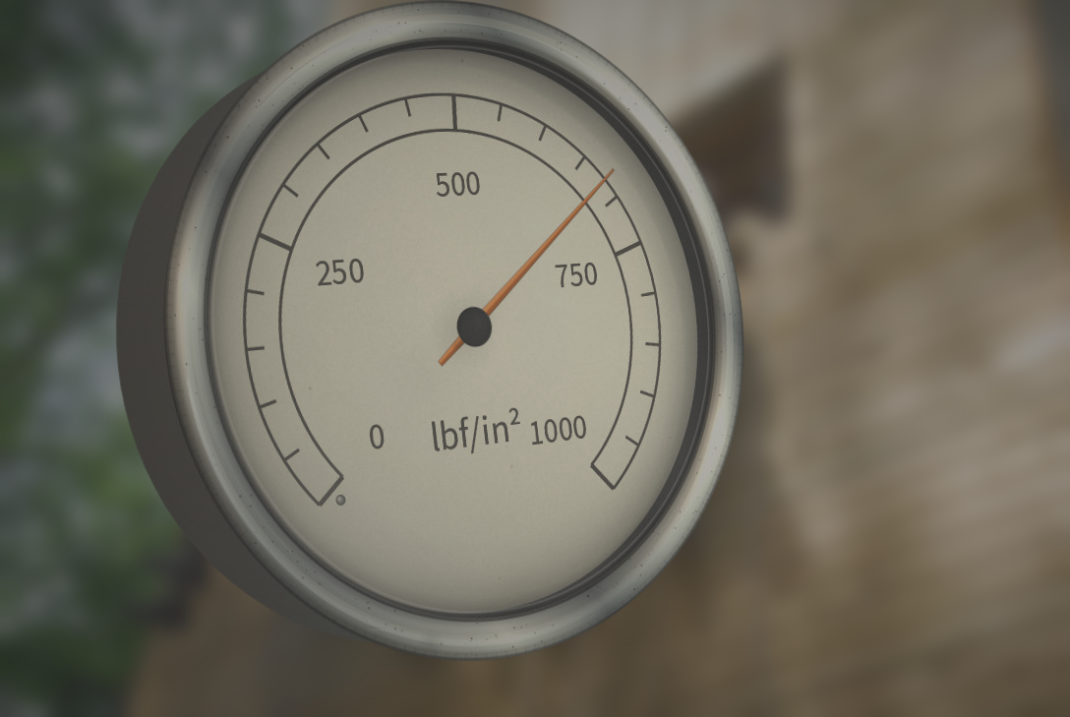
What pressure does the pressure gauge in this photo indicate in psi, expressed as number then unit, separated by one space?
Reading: 675 psi
